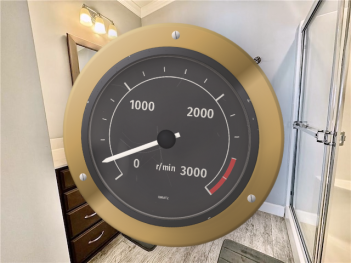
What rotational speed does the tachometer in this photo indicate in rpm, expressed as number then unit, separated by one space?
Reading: 200 rpm
